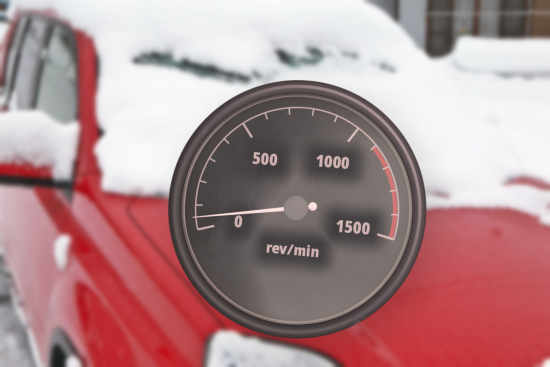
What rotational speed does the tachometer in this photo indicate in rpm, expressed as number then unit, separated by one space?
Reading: 50 rpm
